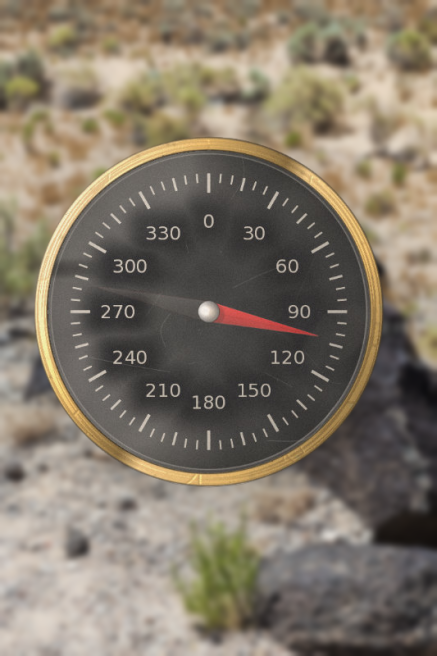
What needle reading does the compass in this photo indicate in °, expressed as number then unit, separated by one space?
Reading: 102.5 °
